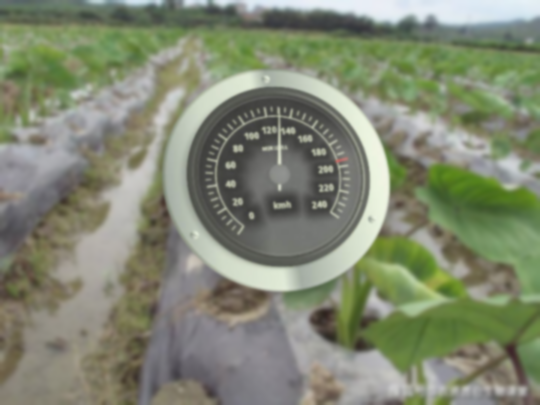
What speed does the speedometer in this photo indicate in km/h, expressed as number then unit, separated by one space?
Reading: 130 km/h
